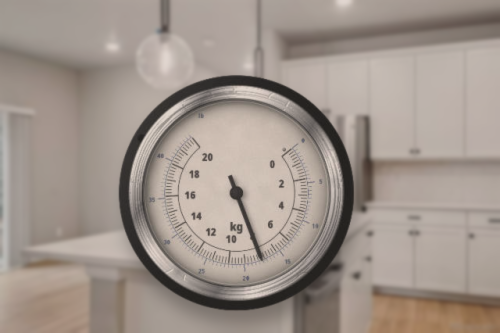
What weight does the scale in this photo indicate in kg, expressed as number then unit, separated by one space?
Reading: 8 kg
